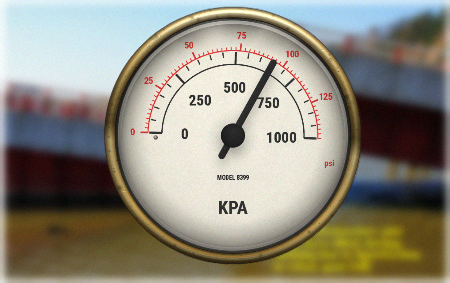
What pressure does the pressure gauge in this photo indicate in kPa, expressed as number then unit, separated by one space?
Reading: 650 kPa
